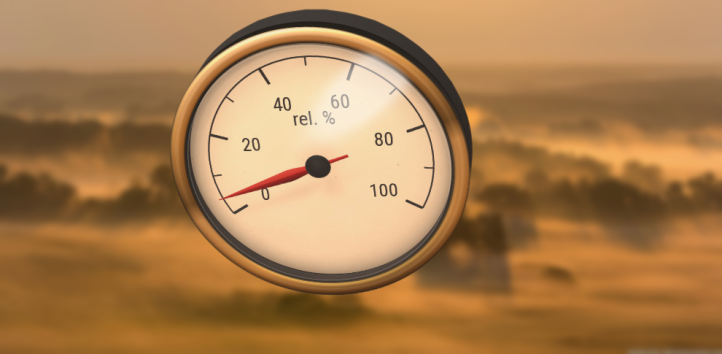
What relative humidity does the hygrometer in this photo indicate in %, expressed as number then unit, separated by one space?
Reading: 5 %
